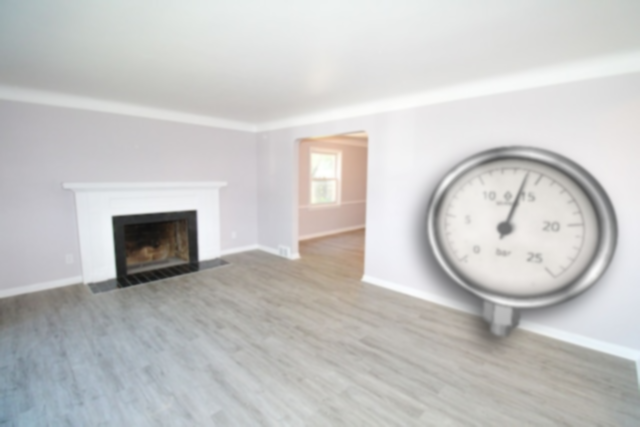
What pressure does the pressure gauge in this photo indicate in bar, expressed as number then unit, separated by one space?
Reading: 14 bar
